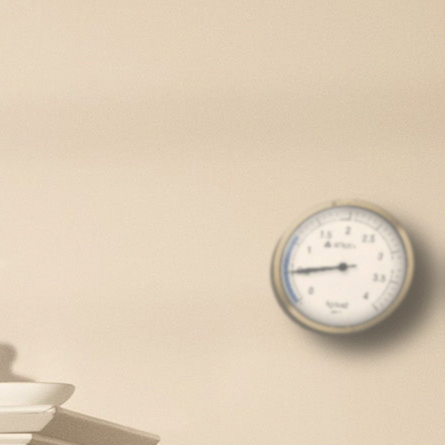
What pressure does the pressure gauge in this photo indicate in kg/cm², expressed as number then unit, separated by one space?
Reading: 0.5 kg/cm²
